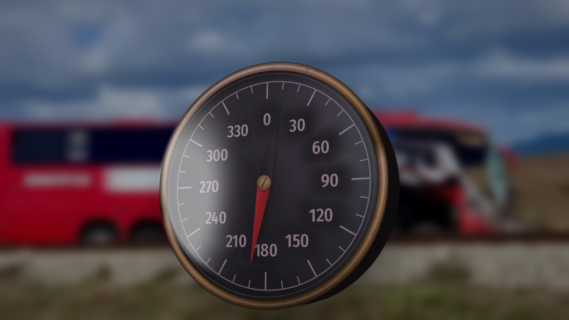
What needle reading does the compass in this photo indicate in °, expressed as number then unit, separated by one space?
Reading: 190 °
